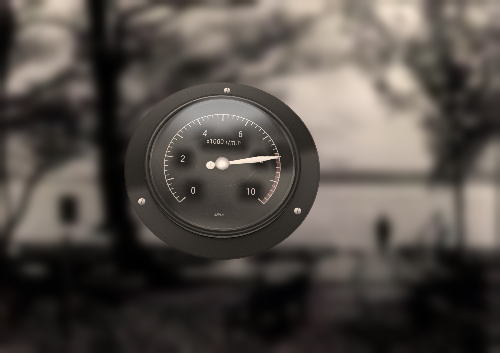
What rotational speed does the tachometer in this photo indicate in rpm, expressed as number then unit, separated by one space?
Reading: 8000 rpm
